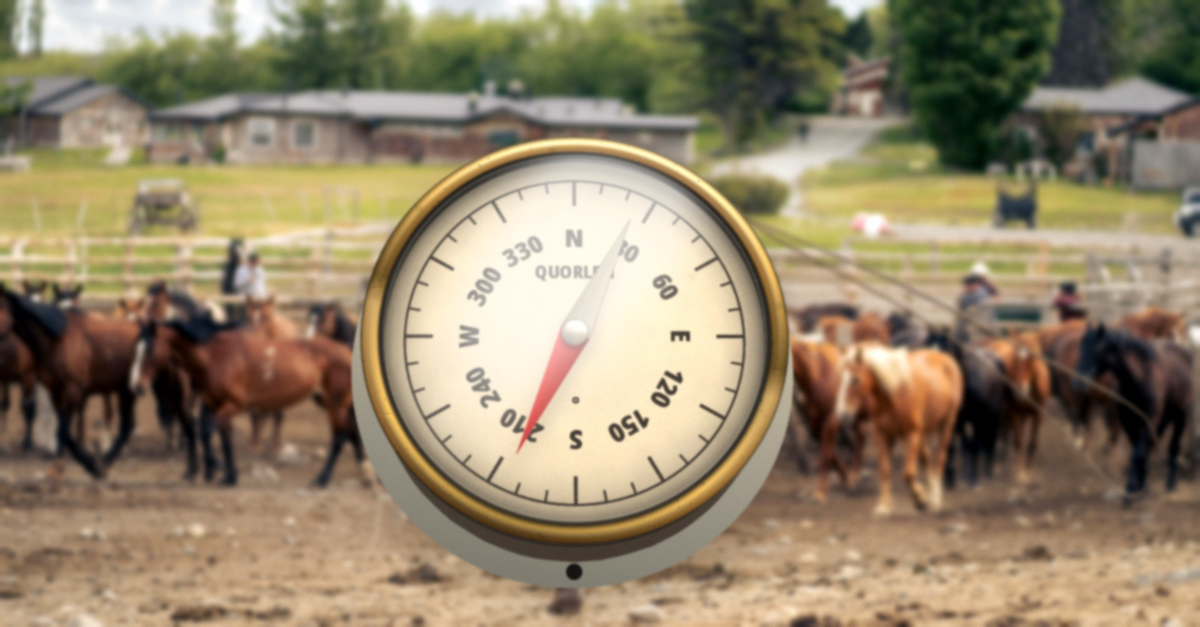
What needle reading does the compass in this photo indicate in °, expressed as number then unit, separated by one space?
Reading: 205 °
